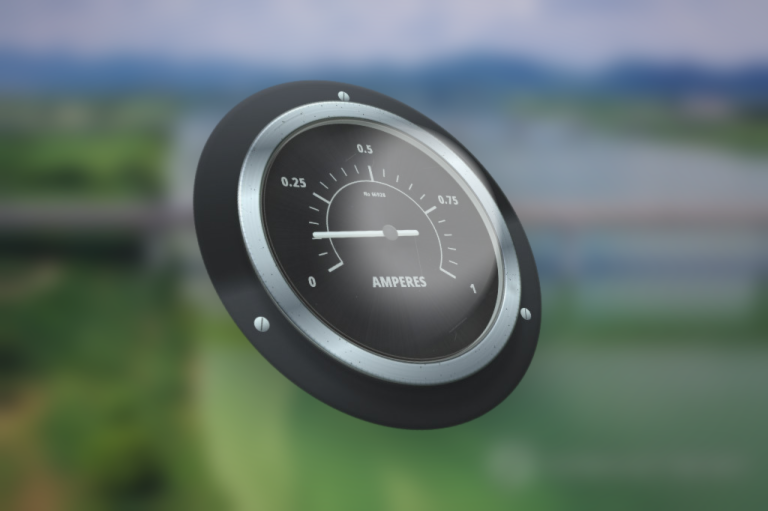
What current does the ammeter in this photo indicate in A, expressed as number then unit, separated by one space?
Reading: 0.1 A
